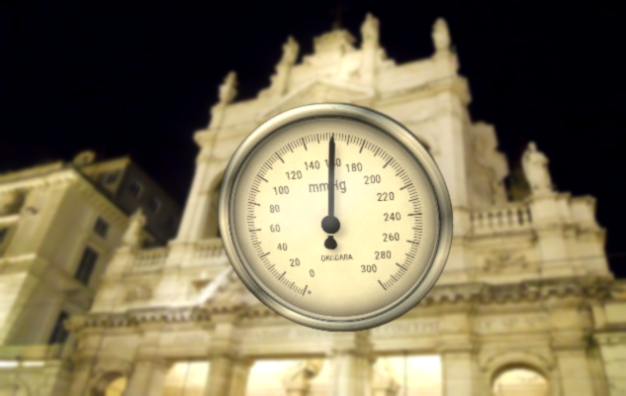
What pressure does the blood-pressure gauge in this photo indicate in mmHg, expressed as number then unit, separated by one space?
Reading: 160 mmHg
